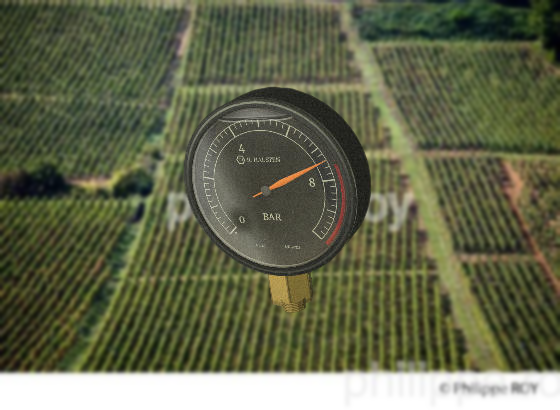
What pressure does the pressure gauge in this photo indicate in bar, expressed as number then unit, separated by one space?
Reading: 7.4 bar
